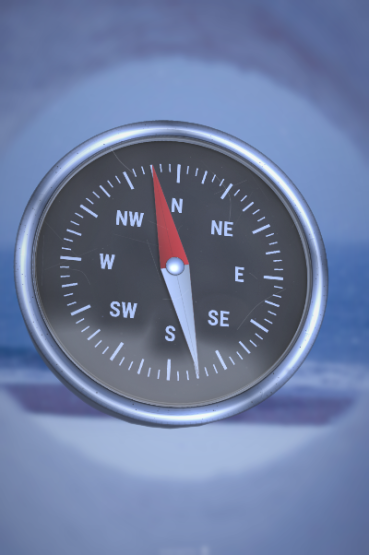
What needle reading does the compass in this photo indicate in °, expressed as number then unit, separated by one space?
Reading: 345 °
